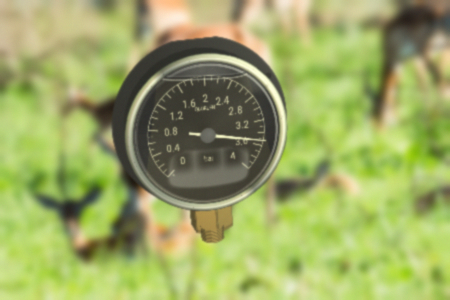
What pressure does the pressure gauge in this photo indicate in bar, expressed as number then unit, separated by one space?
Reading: 3.5 bar
